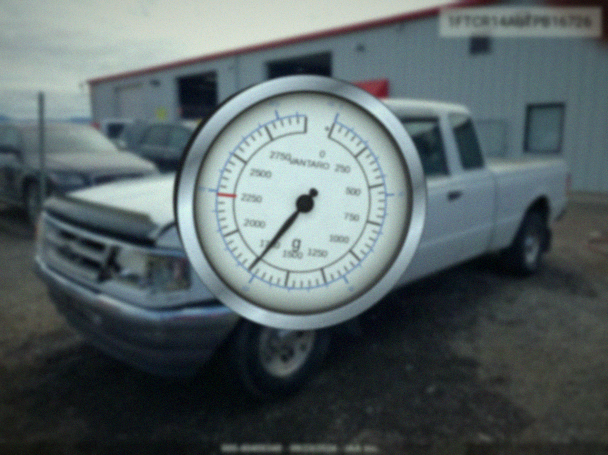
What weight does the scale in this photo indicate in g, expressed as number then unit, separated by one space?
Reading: 1750 g
